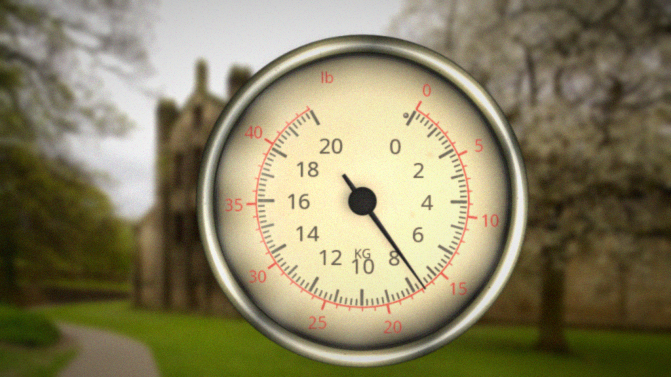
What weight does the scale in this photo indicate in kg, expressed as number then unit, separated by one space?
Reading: 7.6 kg
